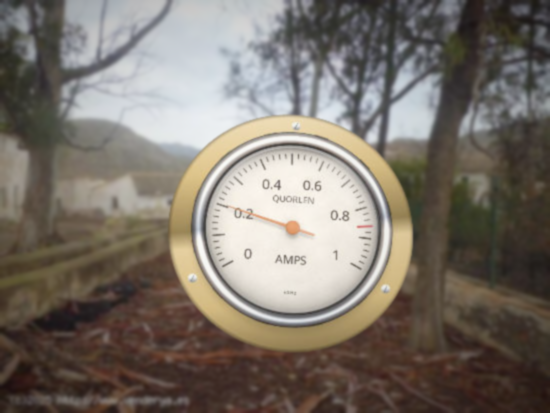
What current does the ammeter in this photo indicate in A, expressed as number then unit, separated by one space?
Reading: 0.2 A
